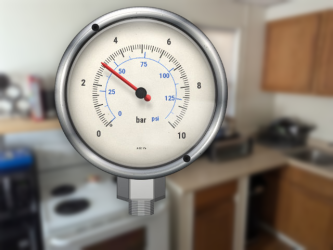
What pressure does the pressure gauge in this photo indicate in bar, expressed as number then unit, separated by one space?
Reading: 3 bar
